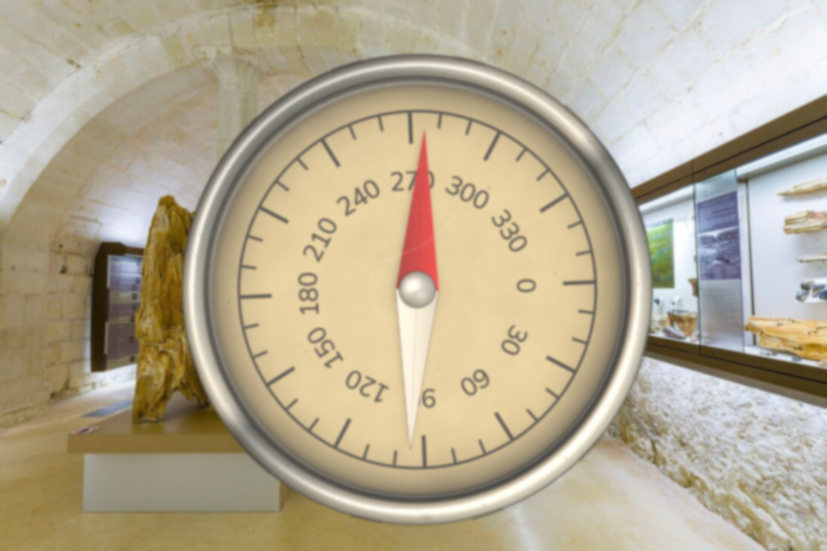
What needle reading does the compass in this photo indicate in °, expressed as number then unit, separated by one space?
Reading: 275 °
